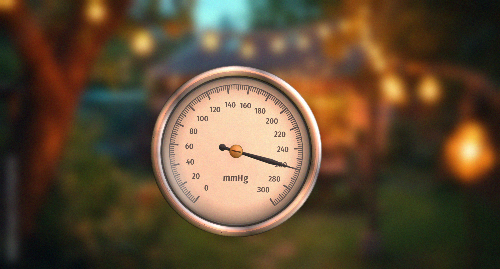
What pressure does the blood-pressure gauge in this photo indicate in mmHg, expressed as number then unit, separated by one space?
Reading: 260 mmHg
